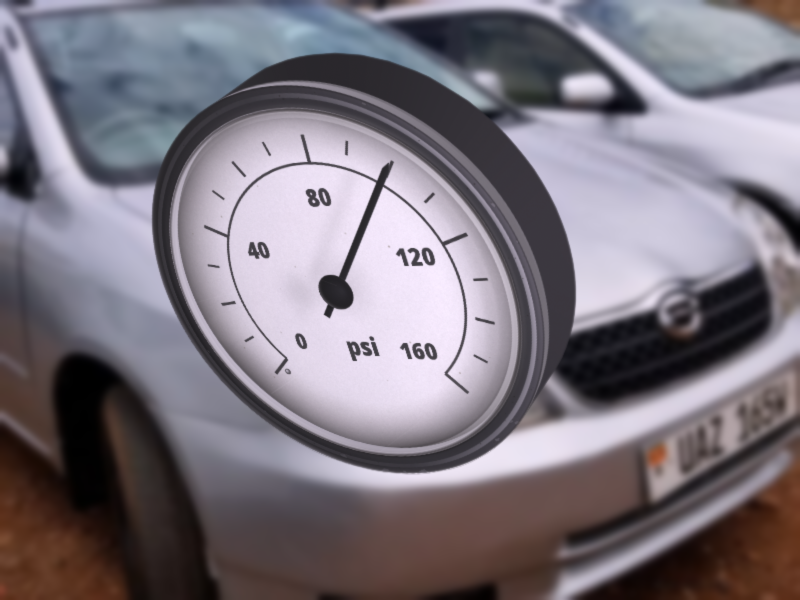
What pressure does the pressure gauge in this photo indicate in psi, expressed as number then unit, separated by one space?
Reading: 100 psi
